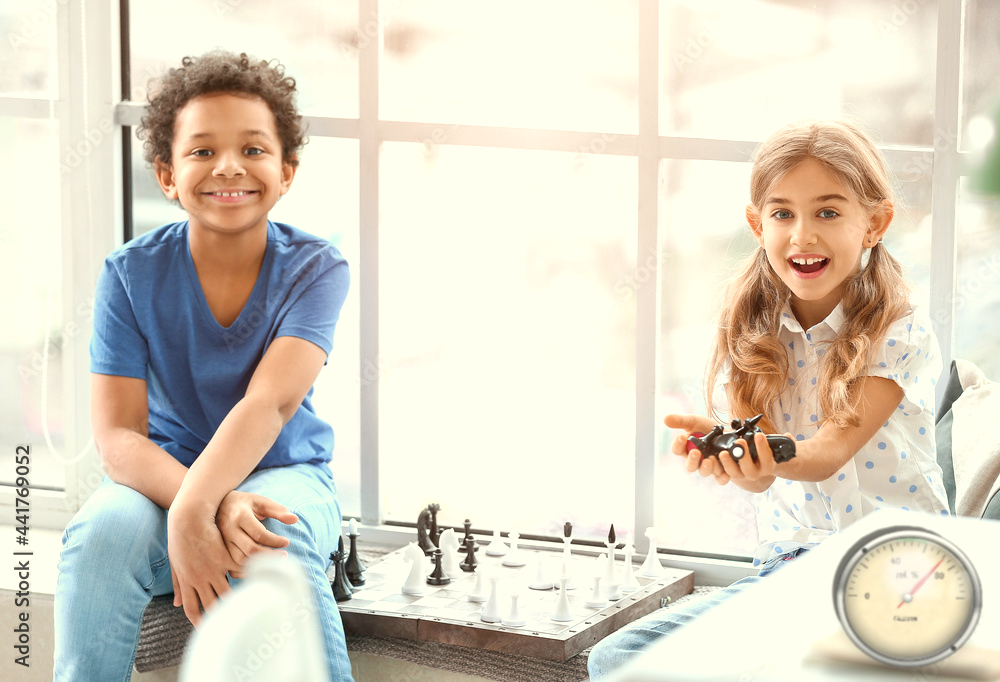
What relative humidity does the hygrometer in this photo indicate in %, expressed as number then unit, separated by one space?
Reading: 72 %
